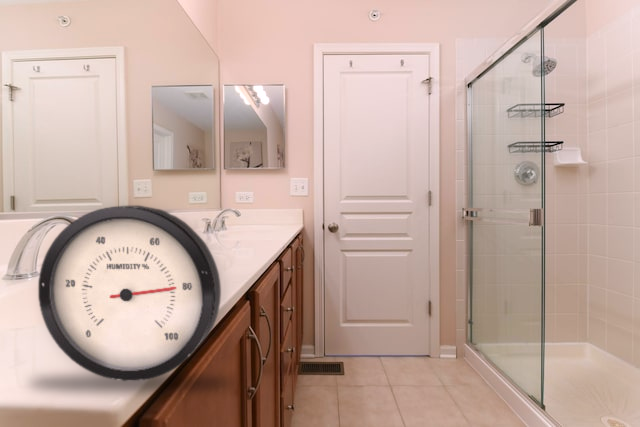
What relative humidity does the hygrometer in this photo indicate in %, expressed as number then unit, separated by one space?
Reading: 80 %
